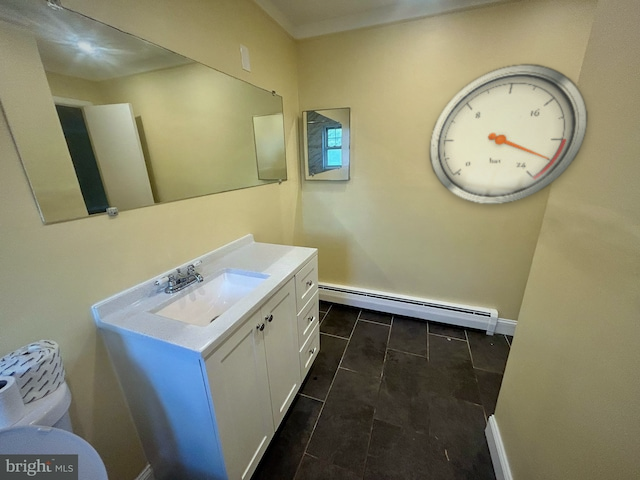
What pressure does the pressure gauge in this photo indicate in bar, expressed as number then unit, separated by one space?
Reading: 22 bar
